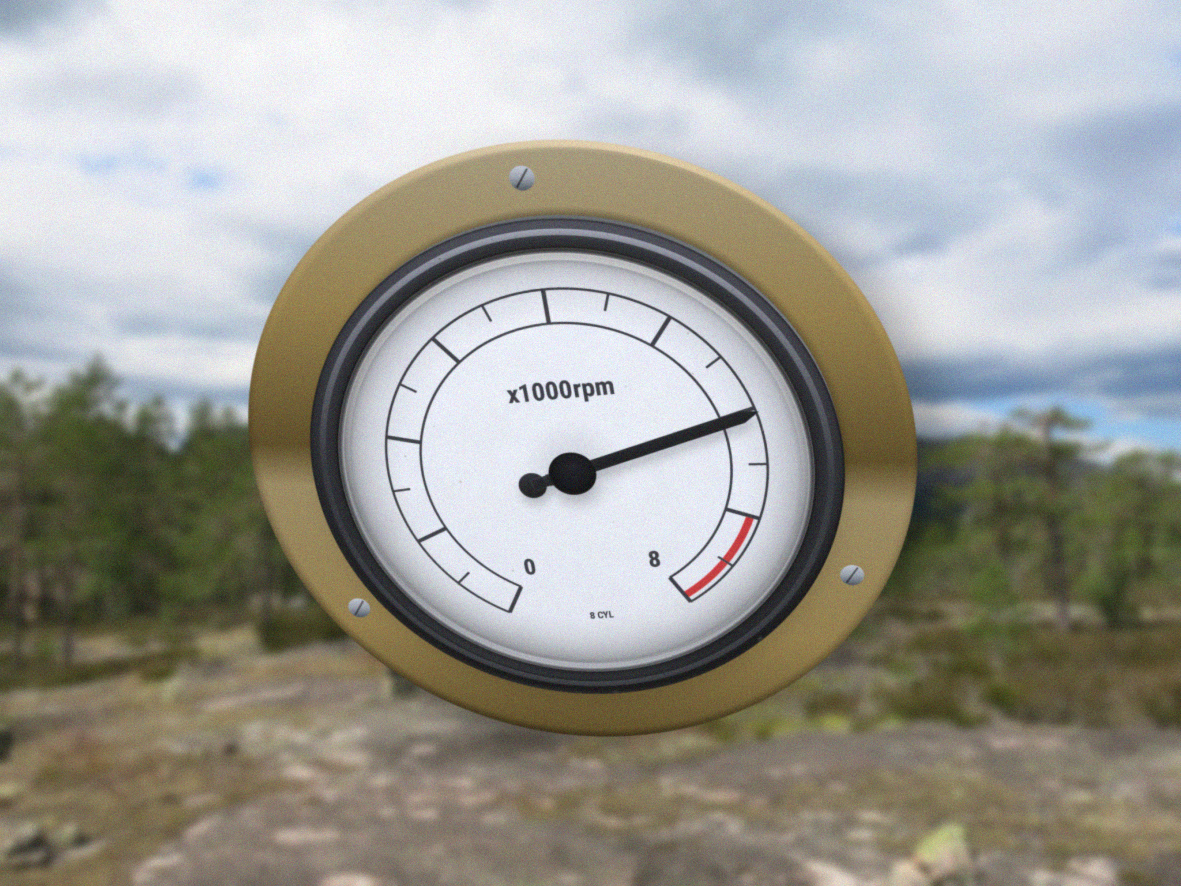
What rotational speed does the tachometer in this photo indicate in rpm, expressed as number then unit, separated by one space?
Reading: 6000 rpm
